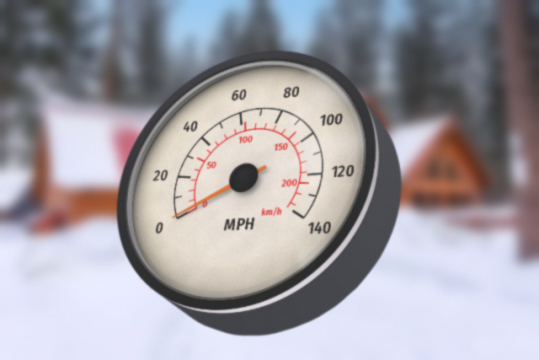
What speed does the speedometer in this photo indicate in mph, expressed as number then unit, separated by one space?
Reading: 0 mph
